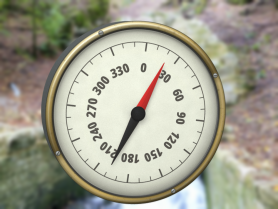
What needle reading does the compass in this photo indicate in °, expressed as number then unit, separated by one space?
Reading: 20 °
